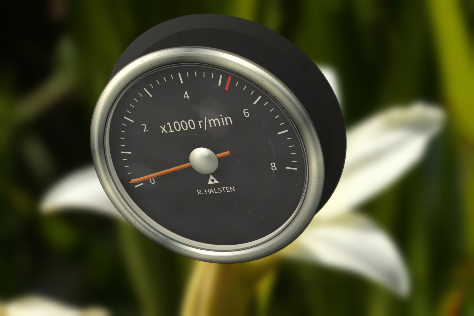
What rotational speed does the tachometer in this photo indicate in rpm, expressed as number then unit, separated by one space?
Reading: 200 rpm
